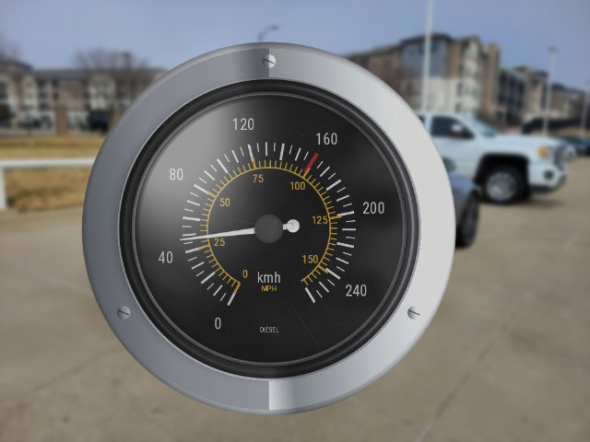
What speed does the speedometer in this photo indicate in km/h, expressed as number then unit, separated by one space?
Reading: 47.5 km/h
